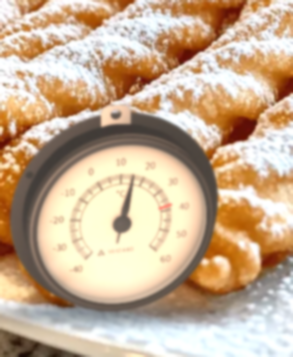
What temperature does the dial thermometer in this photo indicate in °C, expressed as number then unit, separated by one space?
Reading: 15 °C
